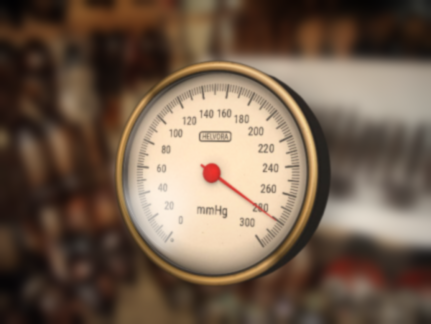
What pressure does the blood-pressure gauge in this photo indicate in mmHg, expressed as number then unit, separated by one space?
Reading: 280 mmHg
